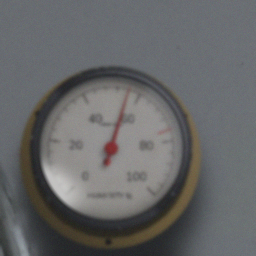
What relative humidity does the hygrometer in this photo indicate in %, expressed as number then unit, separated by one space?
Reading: 56 %
